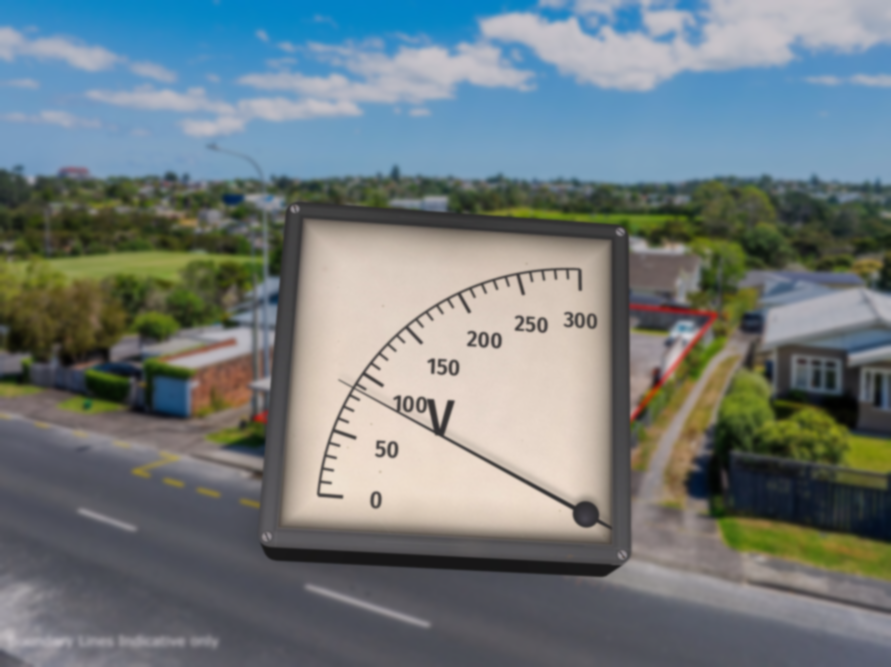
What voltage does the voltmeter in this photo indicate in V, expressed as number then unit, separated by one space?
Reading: 85 V
